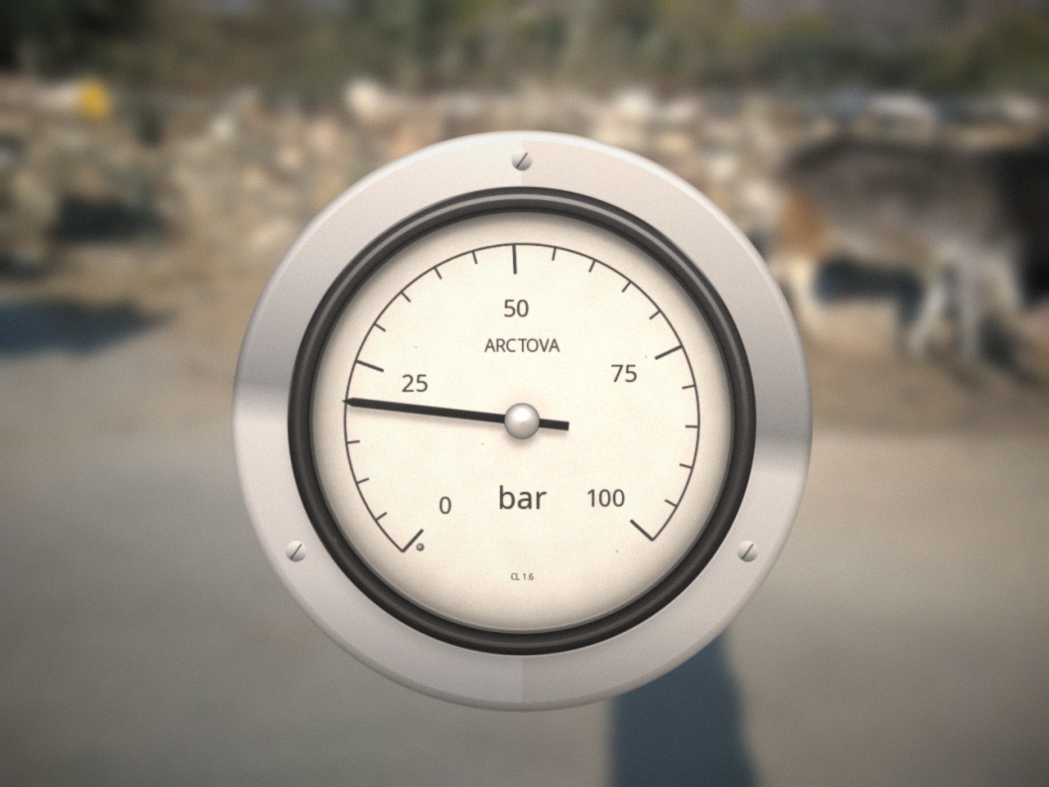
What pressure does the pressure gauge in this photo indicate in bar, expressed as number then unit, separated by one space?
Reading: 20 bar
